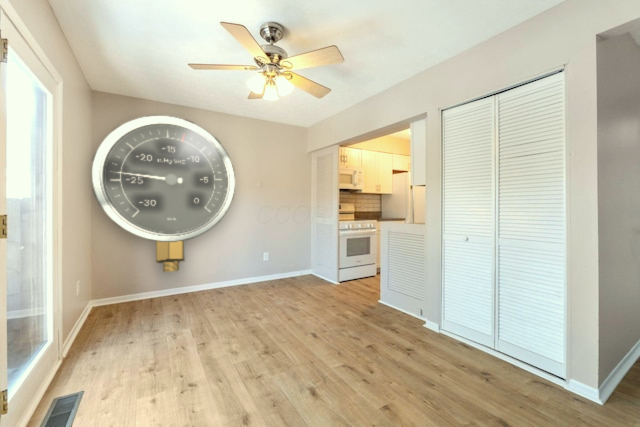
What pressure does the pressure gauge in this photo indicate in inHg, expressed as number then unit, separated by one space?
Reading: -24 inHg
